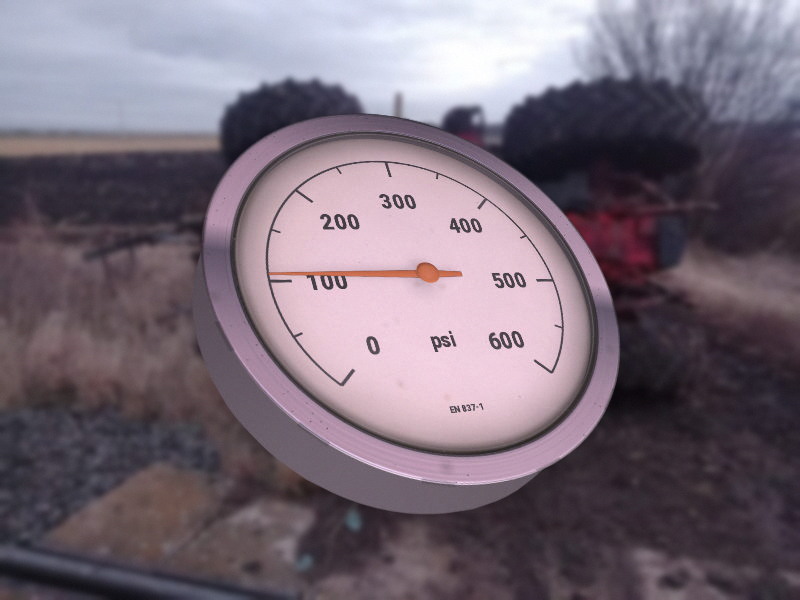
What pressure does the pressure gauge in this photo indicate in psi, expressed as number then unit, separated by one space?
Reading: 100 psi
